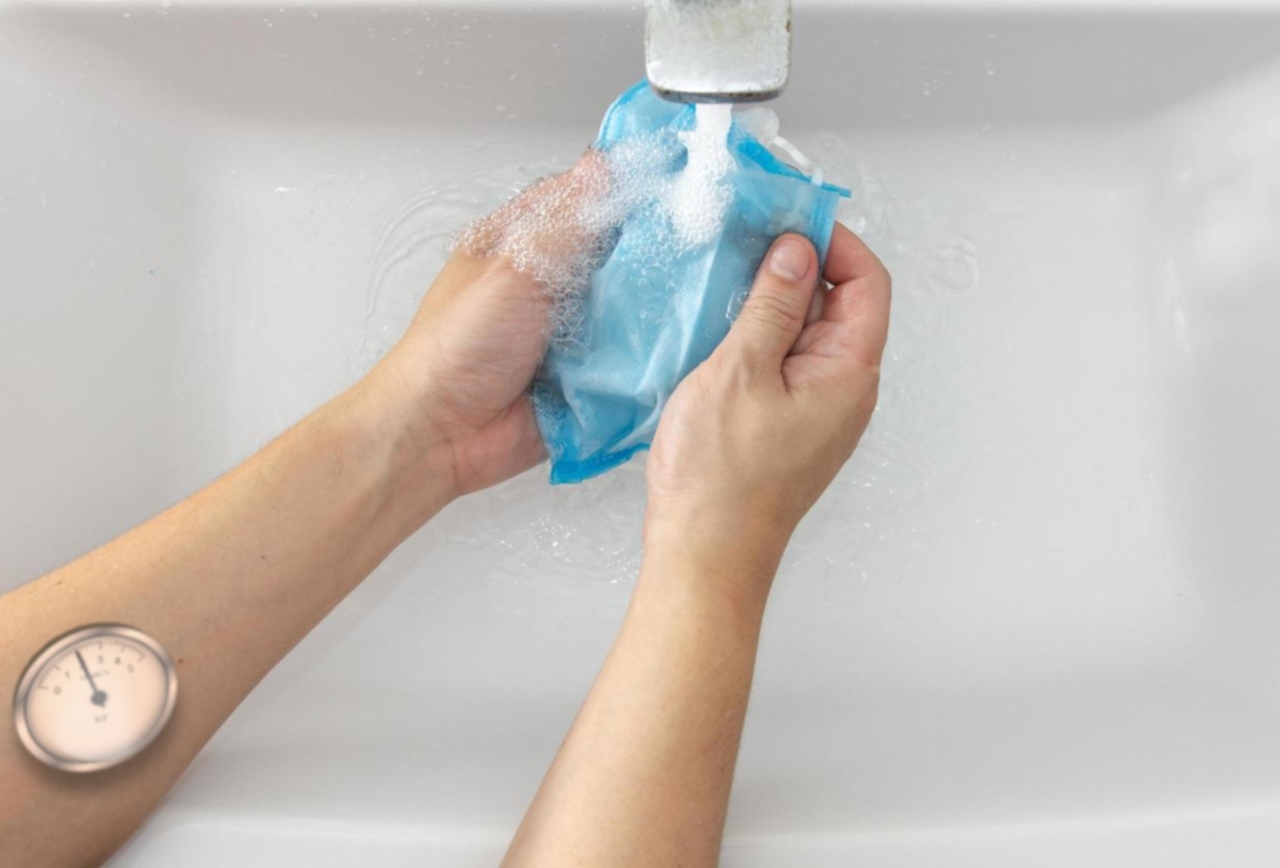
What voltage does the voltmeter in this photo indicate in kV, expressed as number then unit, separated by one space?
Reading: 2 kV
